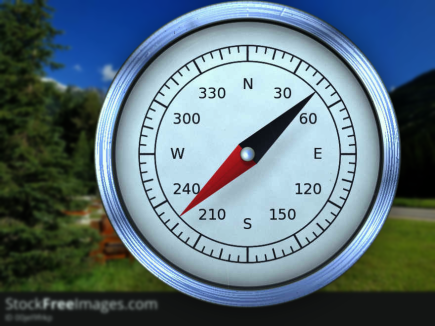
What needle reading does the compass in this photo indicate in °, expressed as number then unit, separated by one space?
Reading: 227.5 °
